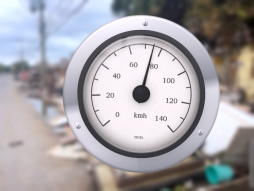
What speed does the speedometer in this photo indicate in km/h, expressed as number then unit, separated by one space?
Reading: 75 km/h
